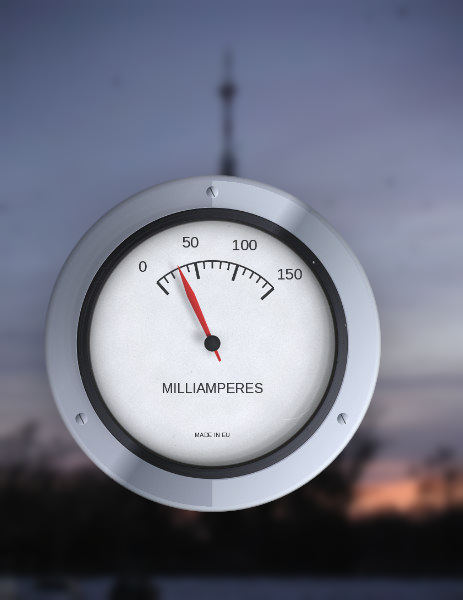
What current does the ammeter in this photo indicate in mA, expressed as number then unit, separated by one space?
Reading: 30 mA
